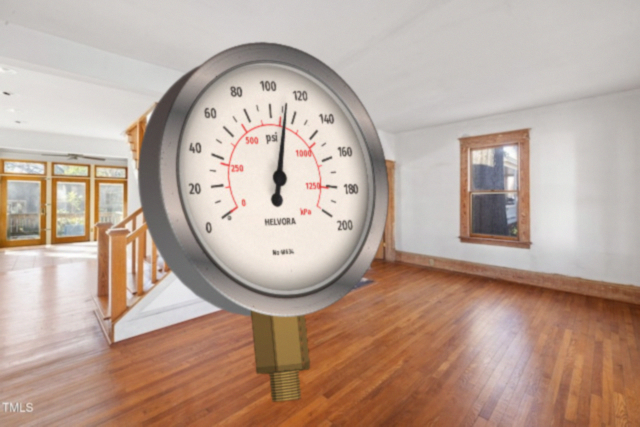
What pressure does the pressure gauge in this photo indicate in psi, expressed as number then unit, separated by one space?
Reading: 110 psi
